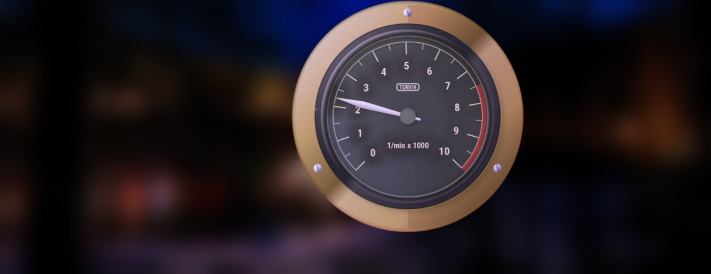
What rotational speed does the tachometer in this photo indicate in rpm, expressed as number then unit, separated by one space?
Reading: 2250 rpm
